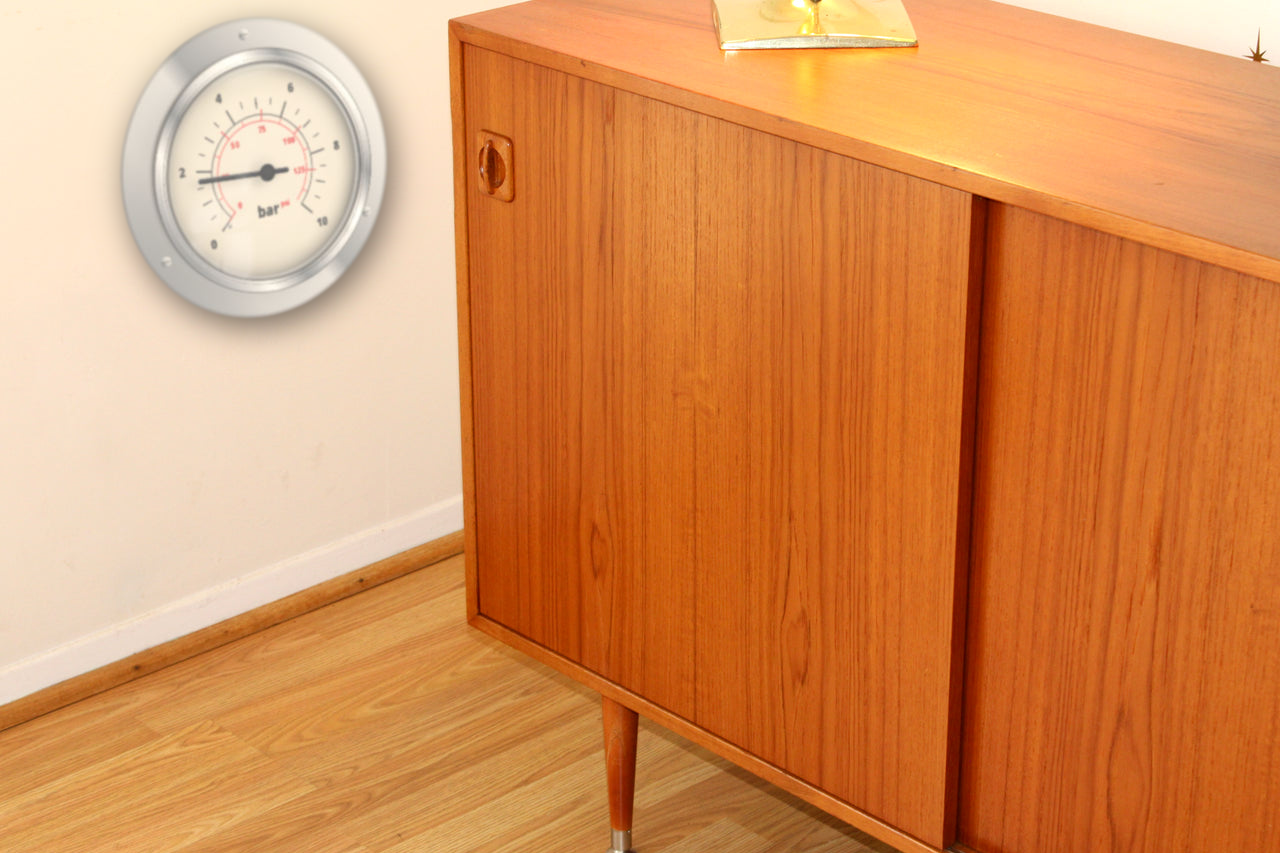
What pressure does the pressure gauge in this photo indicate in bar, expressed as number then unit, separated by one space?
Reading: 1.75 bar
